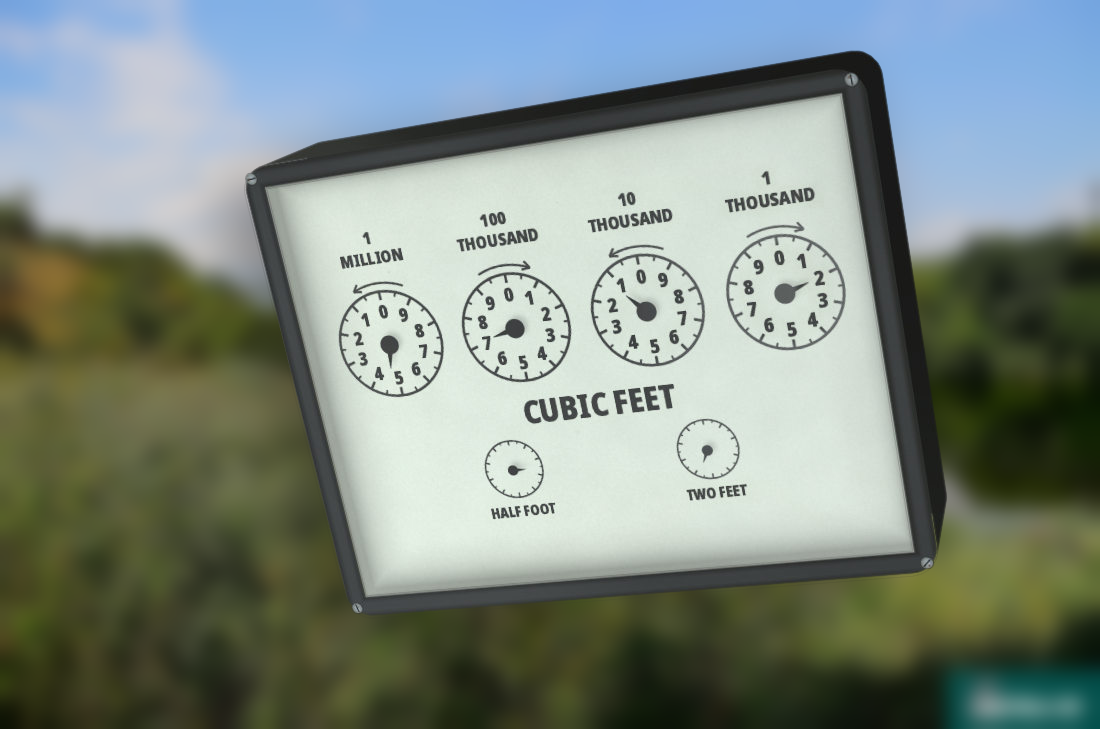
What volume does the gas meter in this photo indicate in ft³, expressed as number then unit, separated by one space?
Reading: 471200 ft³
